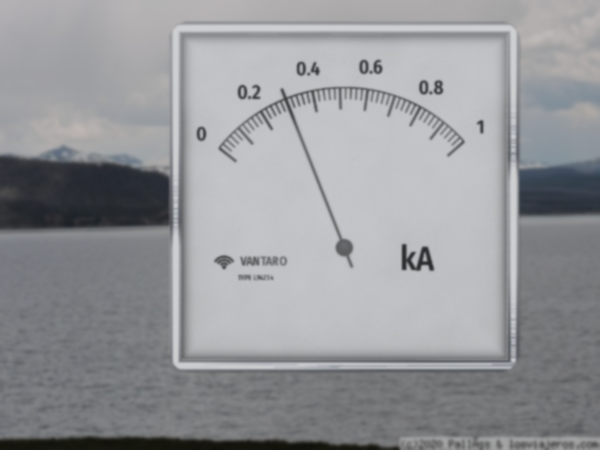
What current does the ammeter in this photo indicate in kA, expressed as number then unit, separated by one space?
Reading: 0.3 kA
